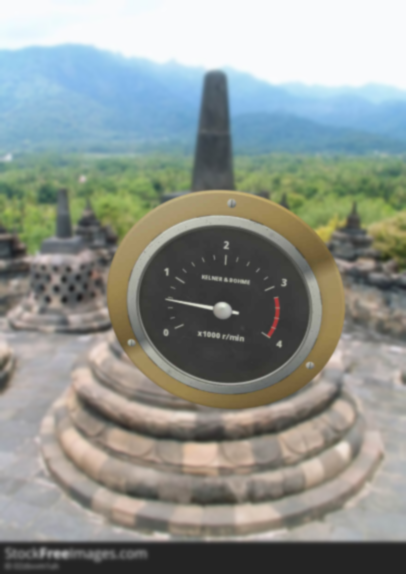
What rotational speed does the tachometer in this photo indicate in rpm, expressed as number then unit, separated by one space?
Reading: 600 rpm
